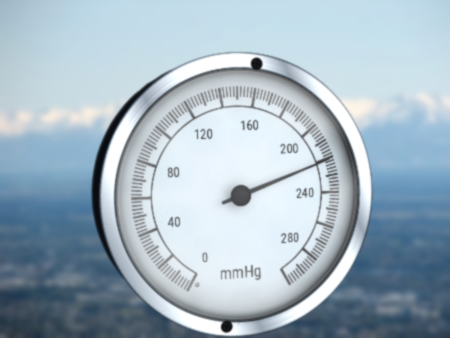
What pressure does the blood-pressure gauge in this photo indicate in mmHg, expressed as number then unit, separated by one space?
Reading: 220 mmHg
